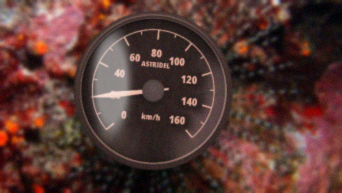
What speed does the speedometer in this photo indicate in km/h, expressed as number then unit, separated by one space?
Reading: 20 km/h
